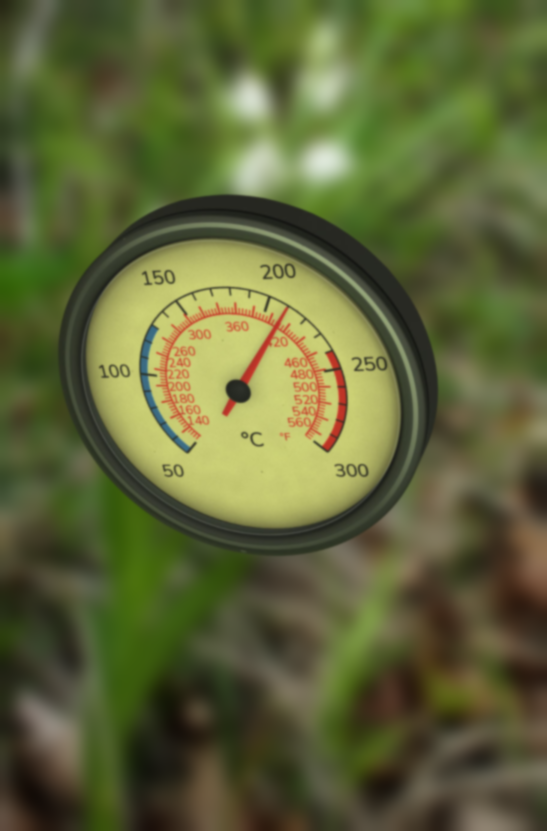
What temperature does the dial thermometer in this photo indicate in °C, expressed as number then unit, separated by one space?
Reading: 210 °C
